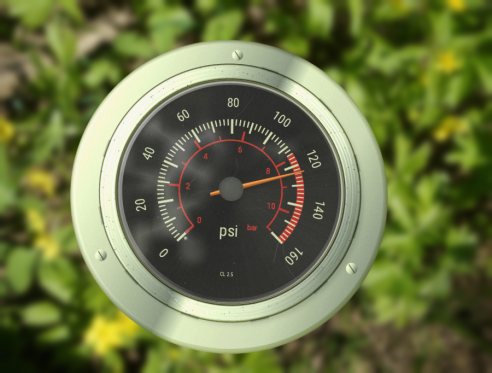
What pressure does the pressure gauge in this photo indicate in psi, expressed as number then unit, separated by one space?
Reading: 124 psi
